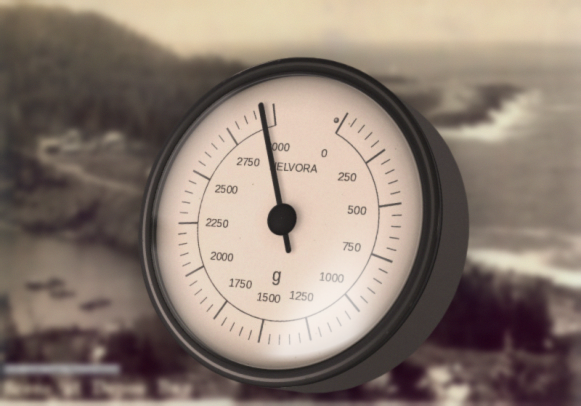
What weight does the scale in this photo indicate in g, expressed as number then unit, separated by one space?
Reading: 2950 g
